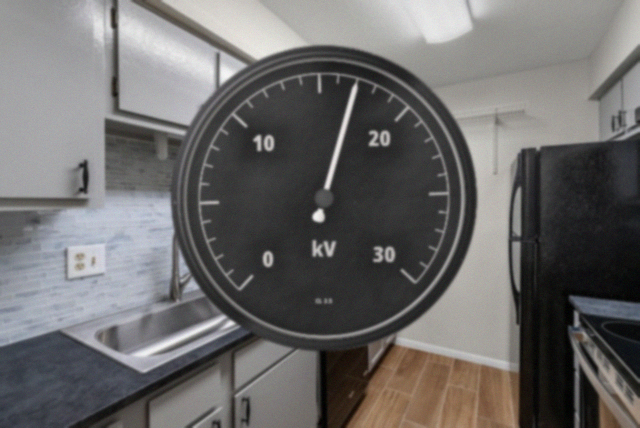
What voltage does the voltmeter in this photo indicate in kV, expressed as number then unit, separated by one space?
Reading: 17 kV
